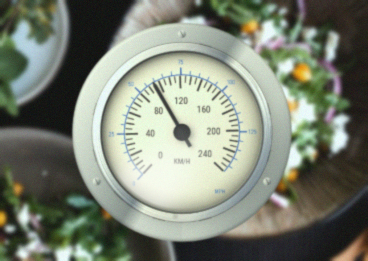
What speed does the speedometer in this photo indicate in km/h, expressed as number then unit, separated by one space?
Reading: 95 km/h
